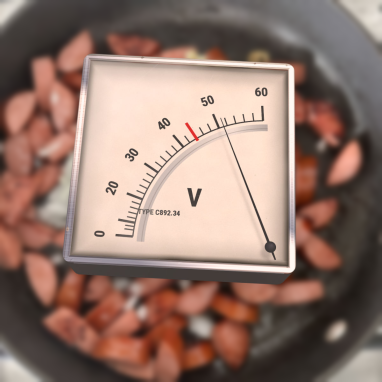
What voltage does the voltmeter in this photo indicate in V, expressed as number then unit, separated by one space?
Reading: 51 V
